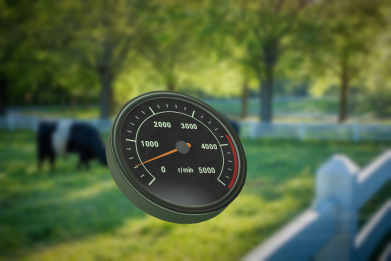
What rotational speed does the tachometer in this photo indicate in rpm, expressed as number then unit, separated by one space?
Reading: 400 rpm
